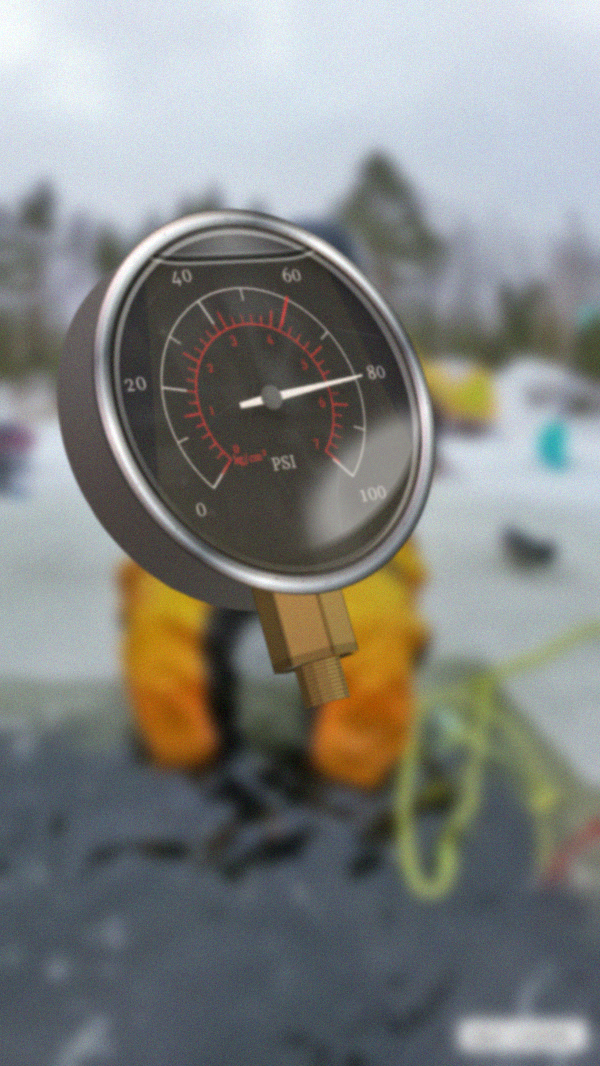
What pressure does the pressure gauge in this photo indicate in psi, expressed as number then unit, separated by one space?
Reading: 80 psi
